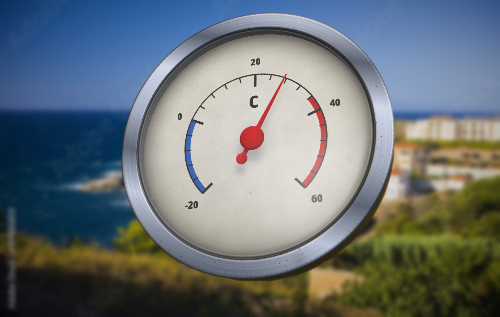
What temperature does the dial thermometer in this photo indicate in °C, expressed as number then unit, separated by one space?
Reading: 28 °C
